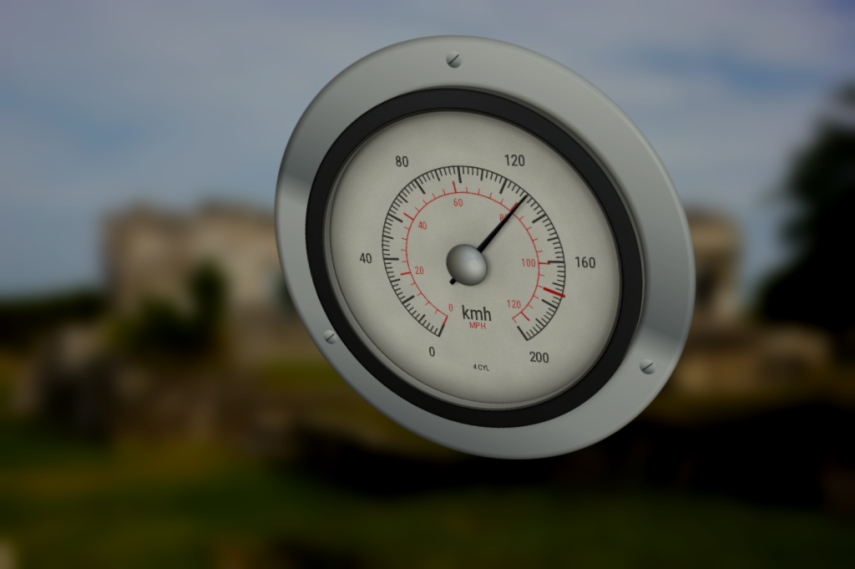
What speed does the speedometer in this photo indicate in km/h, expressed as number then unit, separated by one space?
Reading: 130 km/h
